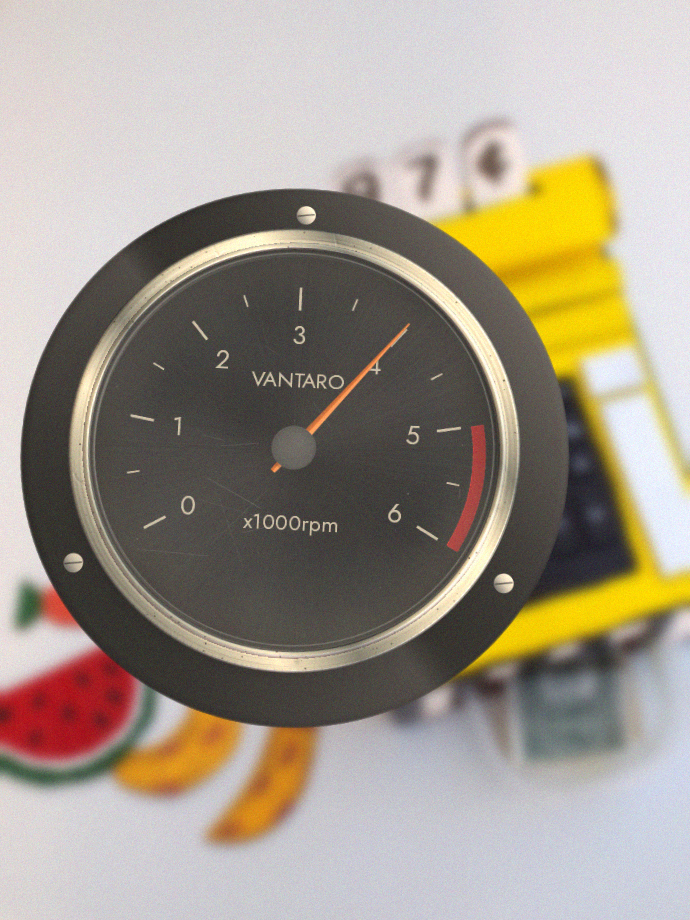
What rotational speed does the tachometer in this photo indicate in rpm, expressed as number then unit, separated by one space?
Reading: 4000 rpm
